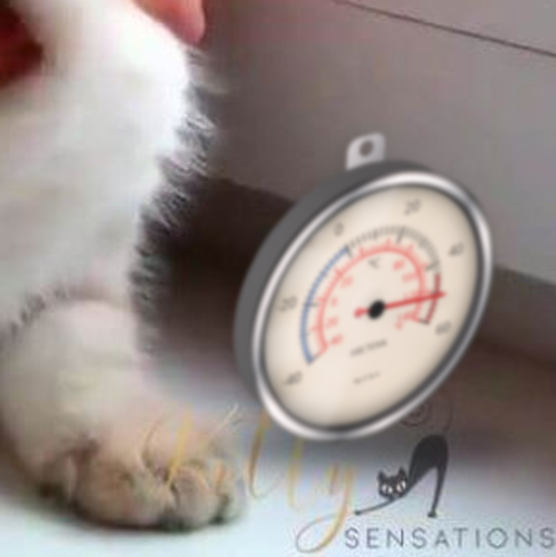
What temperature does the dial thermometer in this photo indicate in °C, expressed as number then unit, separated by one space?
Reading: 50 °C
